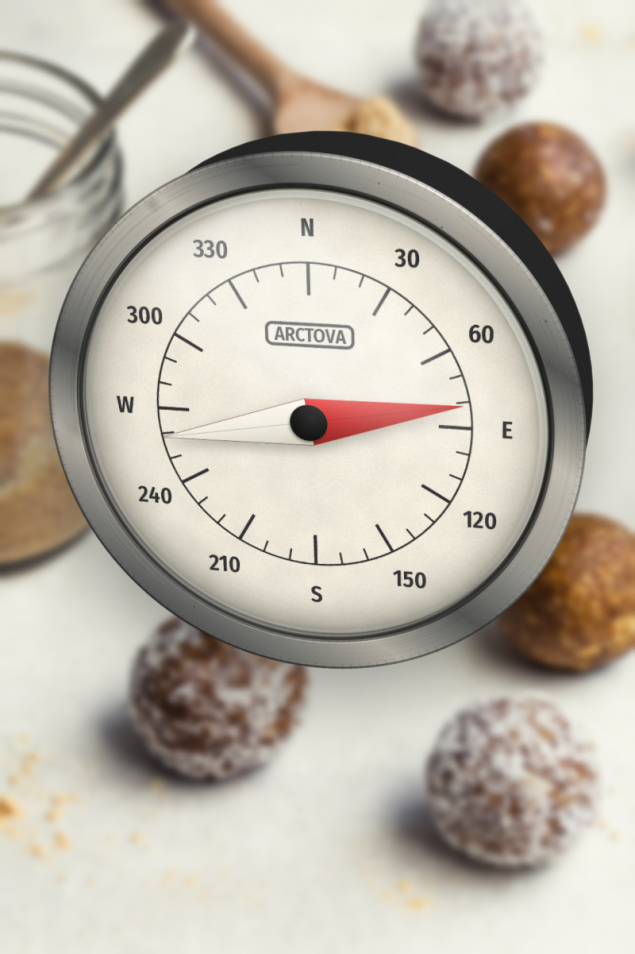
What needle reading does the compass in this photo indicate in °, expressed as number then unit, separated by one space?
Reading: 80 °
